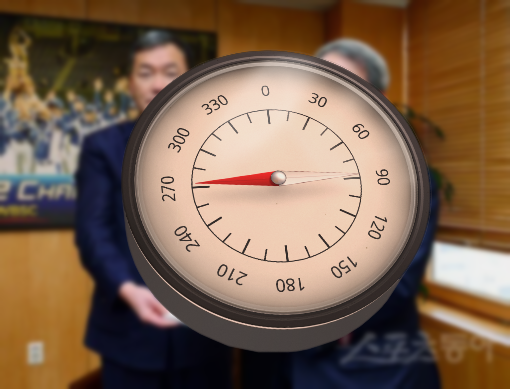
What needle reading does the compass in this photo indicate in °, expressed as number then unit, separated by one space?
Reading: 270 °
